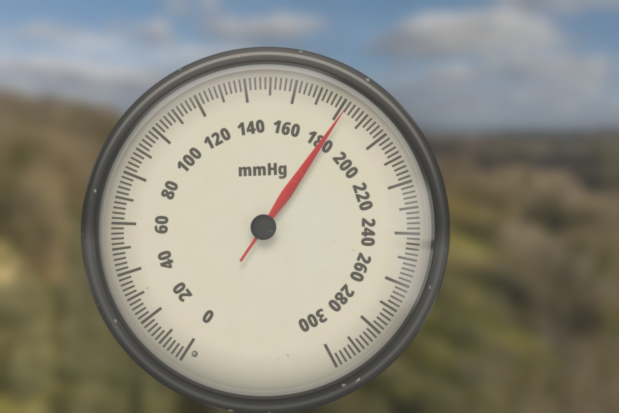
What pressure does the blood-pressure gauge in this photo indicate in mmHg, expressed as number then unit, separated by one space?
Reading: 182 mmHg
